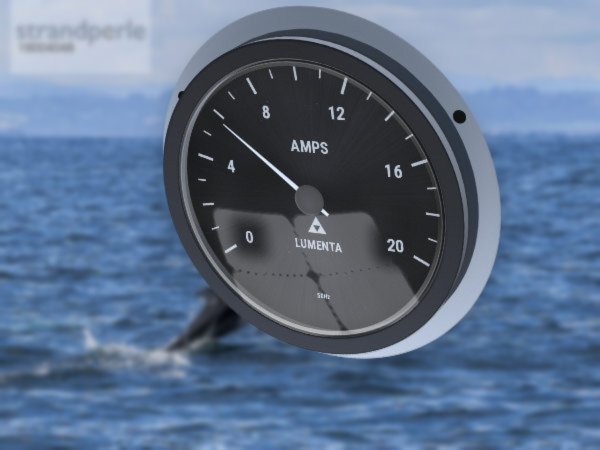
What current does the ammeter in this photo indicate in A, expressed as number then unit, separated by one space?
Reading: 6 A
